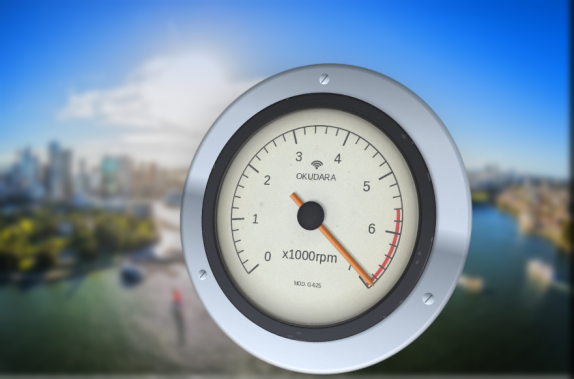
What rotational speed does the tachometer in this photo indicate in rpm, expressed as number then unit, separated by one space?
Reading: 6900 rpm
